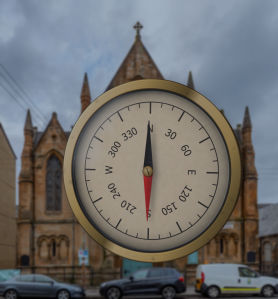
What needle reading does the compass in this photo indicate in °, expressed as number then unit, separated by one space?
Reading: 180 °
